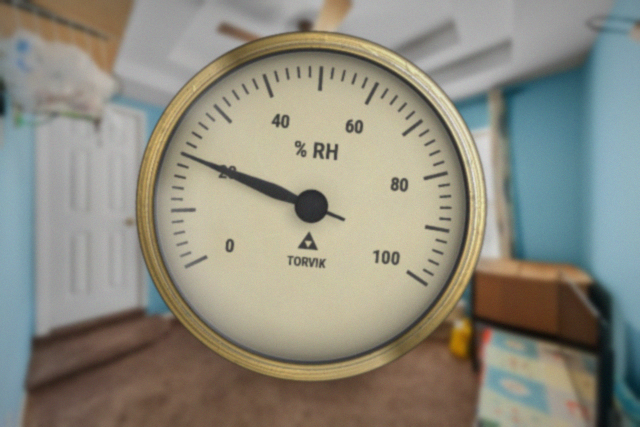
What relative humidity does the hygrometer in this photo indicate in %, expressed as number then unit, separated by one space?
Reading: 20 %
